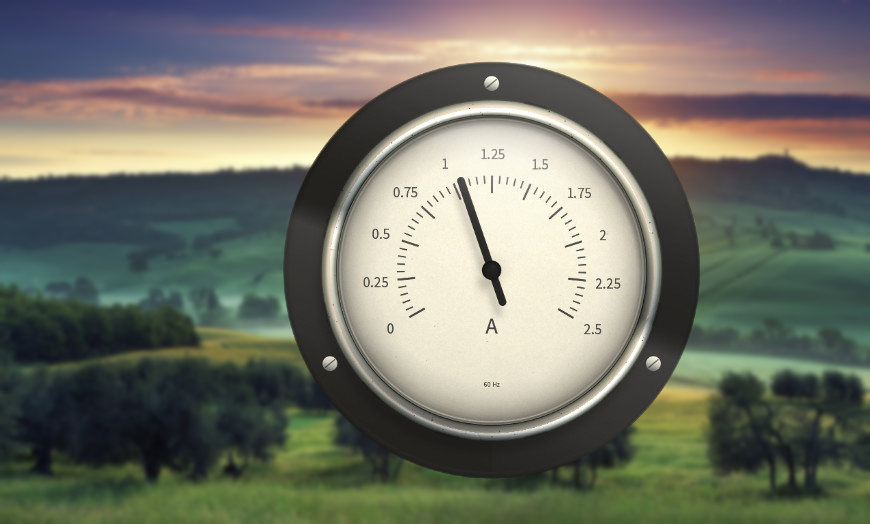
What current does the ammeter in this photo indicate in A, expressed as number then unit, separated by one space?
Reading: 1.05 A
